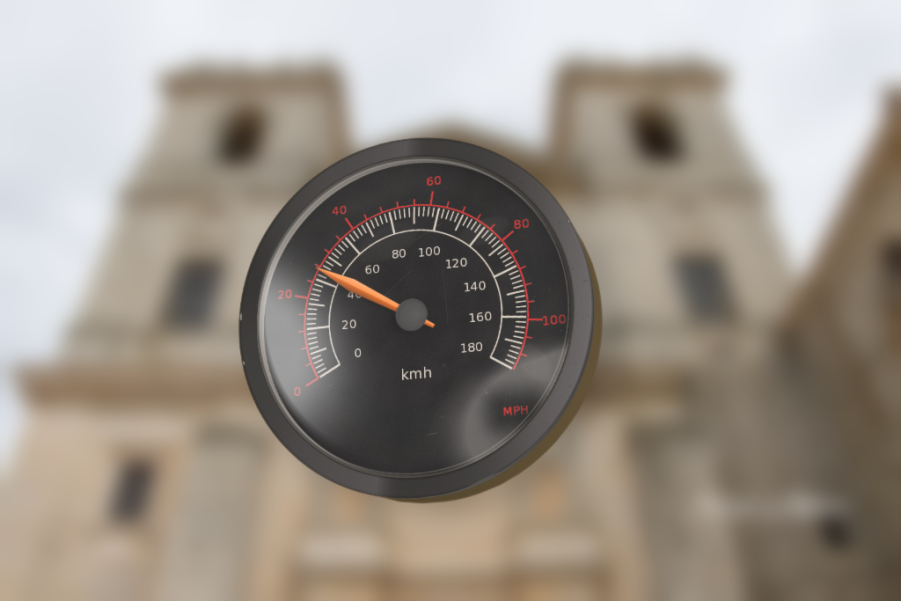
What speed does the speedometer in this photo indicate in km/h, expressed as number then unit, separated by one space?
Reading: 44 km/h
